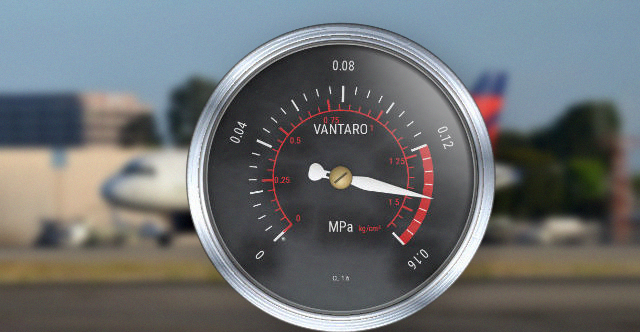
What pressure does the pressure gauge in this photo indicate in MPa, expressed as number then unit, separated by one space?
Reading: 0.14 MPa
